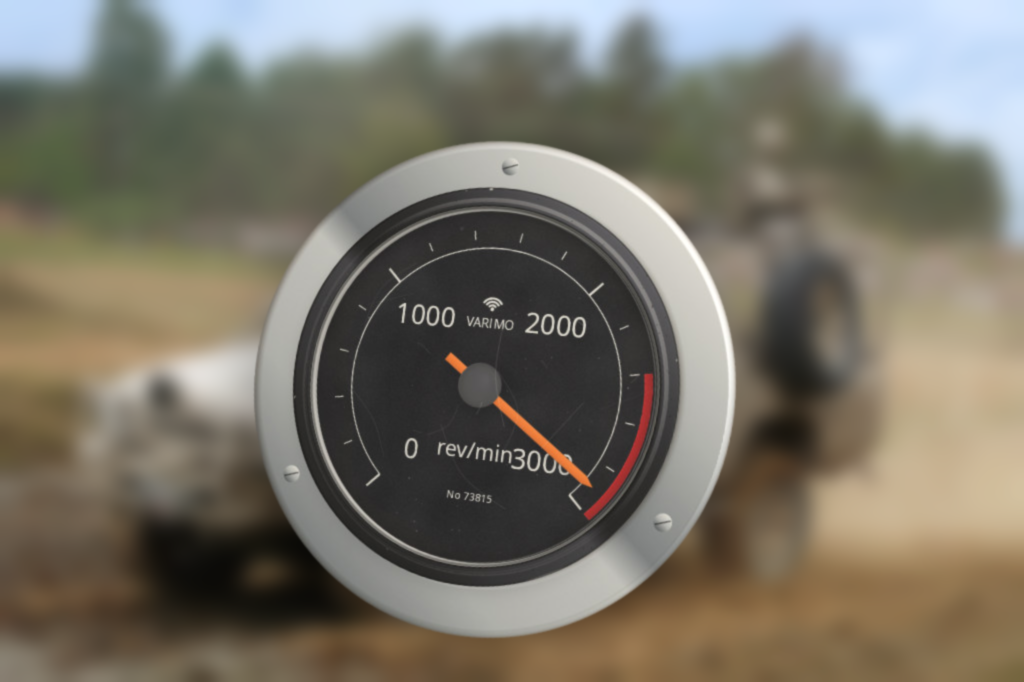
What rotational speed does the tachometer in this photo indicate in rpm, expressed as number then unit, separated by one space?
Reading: 2900 rpm
